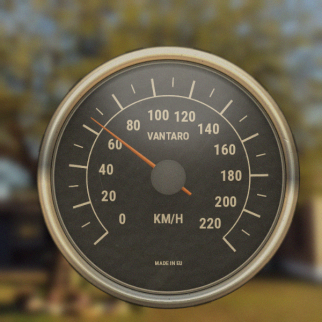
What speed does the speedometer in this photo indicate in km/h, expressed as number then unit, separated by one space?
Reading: 65 km/h
